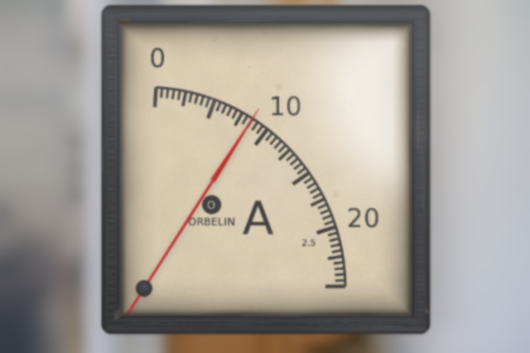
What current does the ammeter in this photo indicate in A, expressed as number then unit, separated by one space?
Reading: 8.5 A
